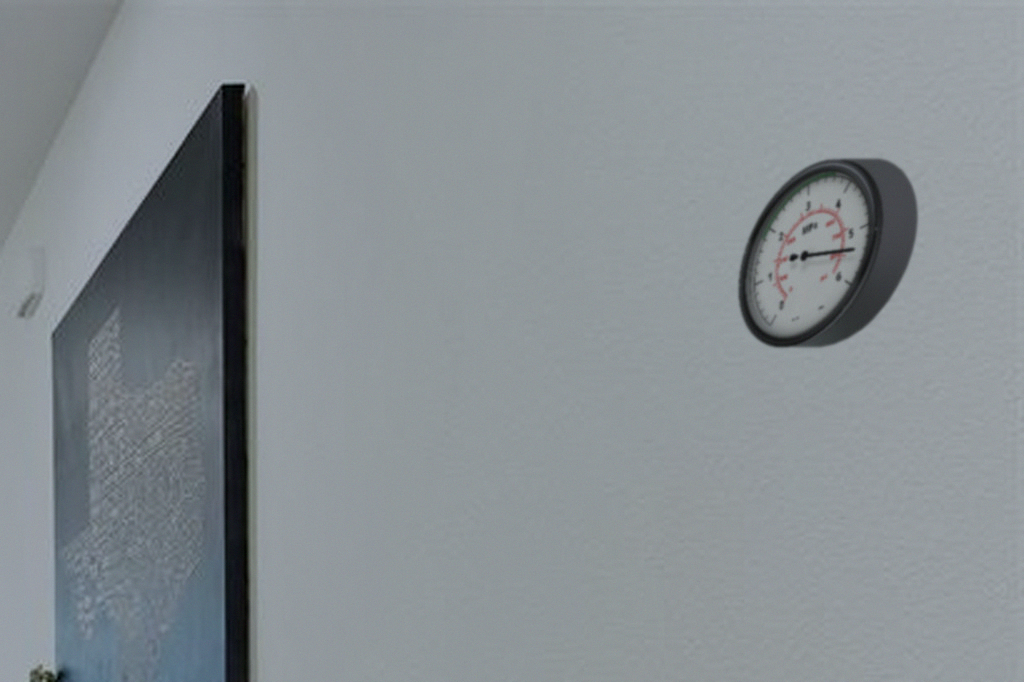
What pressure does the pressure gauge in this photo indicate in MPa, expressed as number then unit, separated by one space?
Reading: 5.4 MPa
